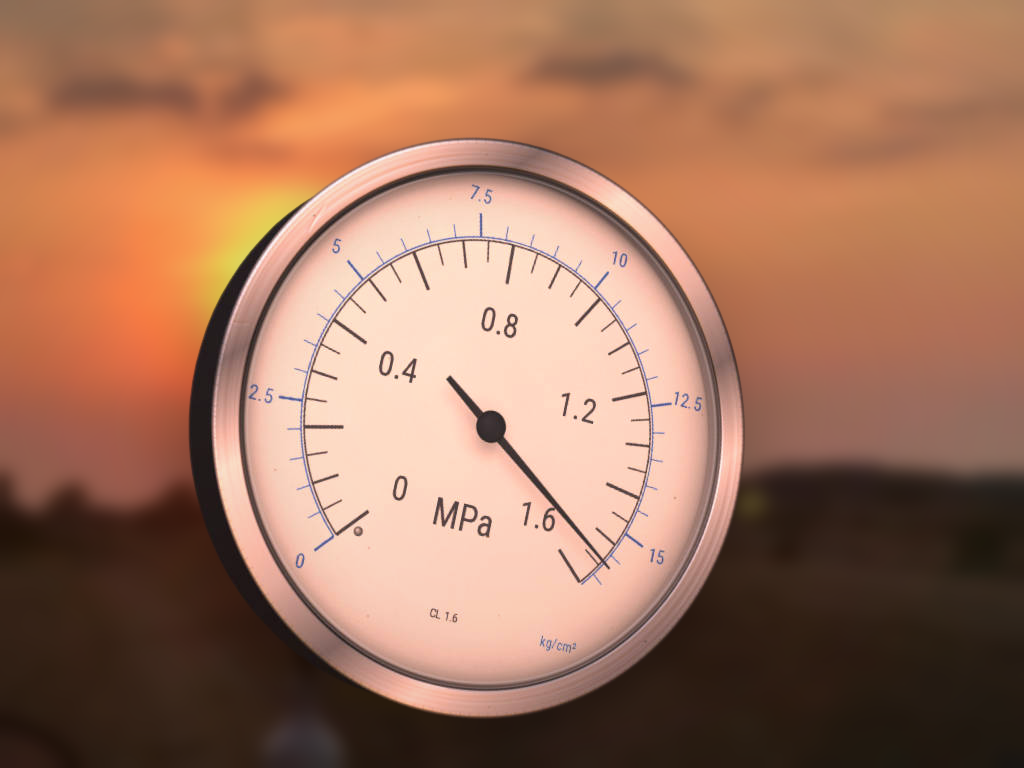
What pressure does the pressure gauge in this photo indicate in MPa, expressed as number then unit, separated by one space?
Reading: 1.55 MPa
